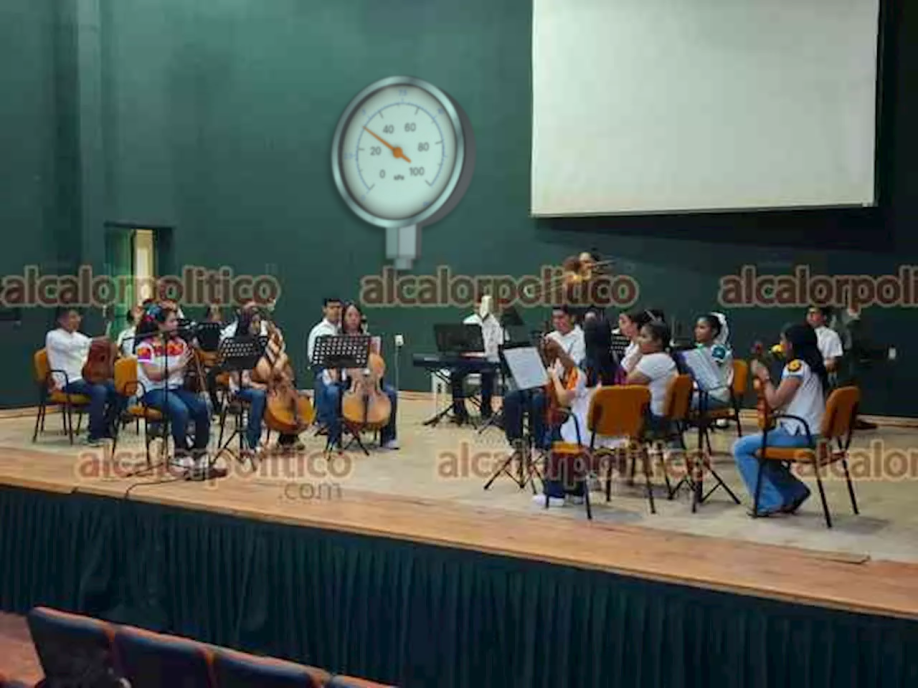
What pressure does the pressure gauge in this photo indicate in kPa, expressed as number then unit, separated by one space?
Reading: 30 kPa
